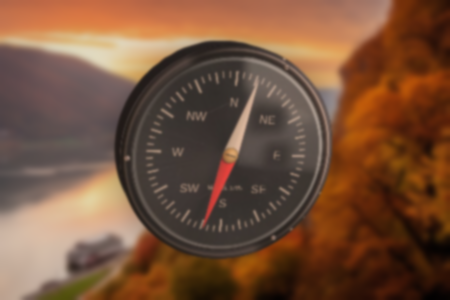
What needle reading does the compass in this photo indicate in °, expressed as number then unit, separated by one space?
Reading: 195 °
